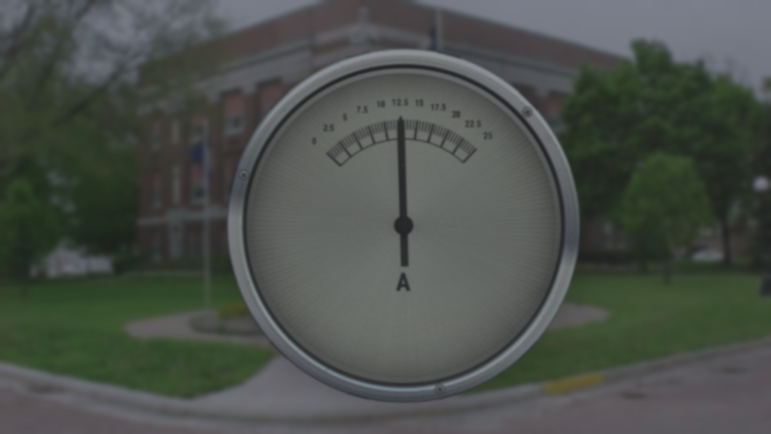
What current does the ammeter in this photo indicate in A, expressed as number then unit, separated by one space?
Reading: 12.5 A
